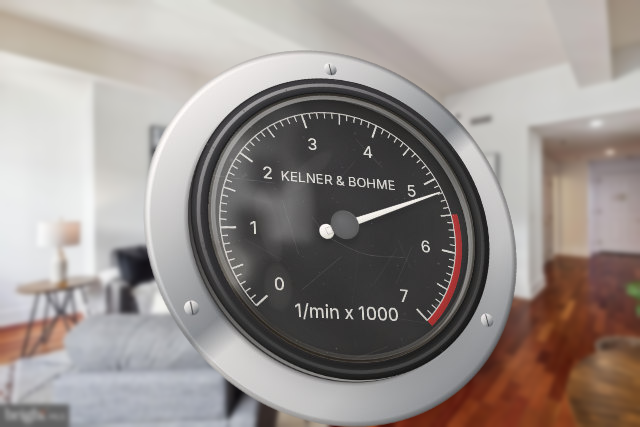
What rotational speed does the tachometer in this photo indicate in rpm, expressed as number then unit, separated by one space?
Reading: 5200 rpm
